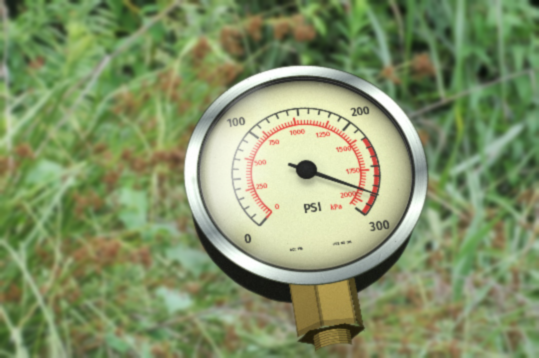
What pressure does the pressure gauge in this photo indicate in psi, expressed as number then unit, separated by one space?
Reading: 280 psi
